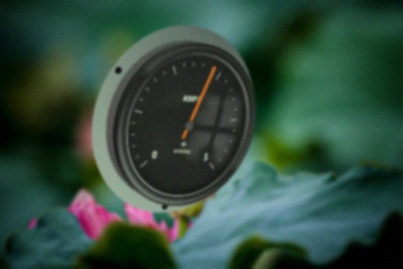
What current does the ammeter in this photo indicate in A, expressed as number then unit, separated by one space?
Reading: 2.8 A
